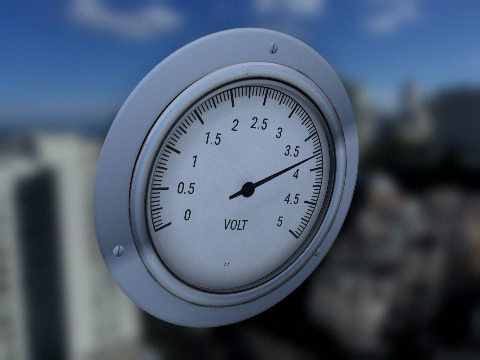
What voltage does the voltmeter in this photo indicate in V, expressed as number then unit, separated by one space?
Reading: 3.75 V
